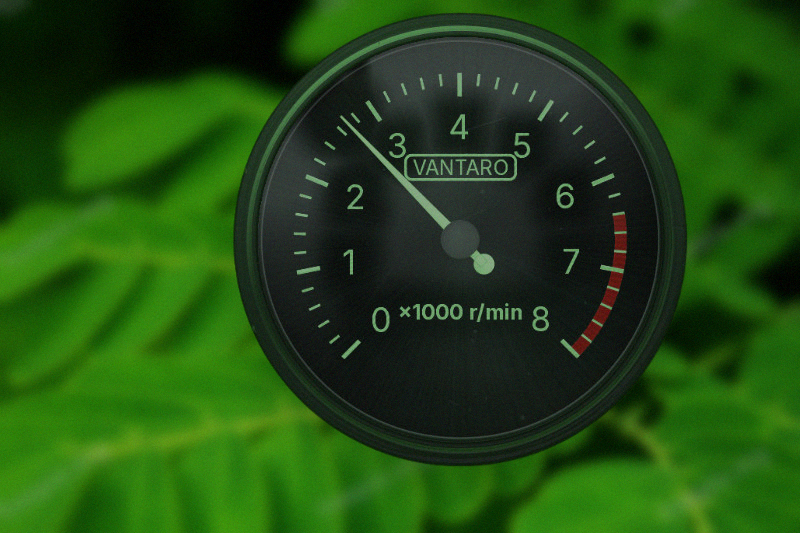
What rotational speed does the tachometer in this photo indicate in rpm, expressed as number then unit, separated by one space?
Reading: 2700 rpm
